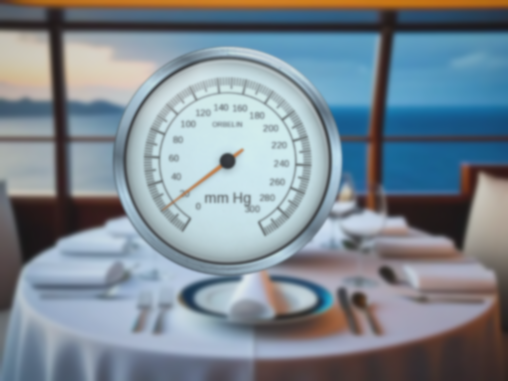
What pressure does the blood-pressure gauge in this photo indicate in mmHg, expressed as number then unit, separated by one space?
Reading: 20 mmHg
